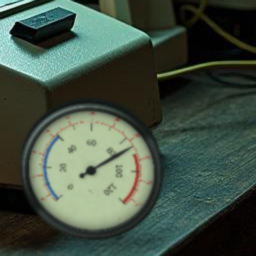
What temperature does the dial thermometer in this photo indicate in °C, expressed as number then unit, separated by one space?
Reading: 85 °C
